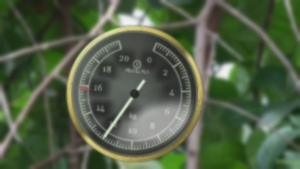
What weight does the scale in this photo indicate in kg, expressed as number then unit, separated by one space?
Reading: 12 kg
